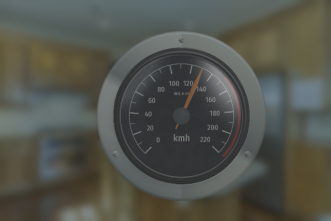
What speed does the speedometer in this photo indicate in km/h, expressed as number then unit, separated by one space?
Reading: 130 km/h
